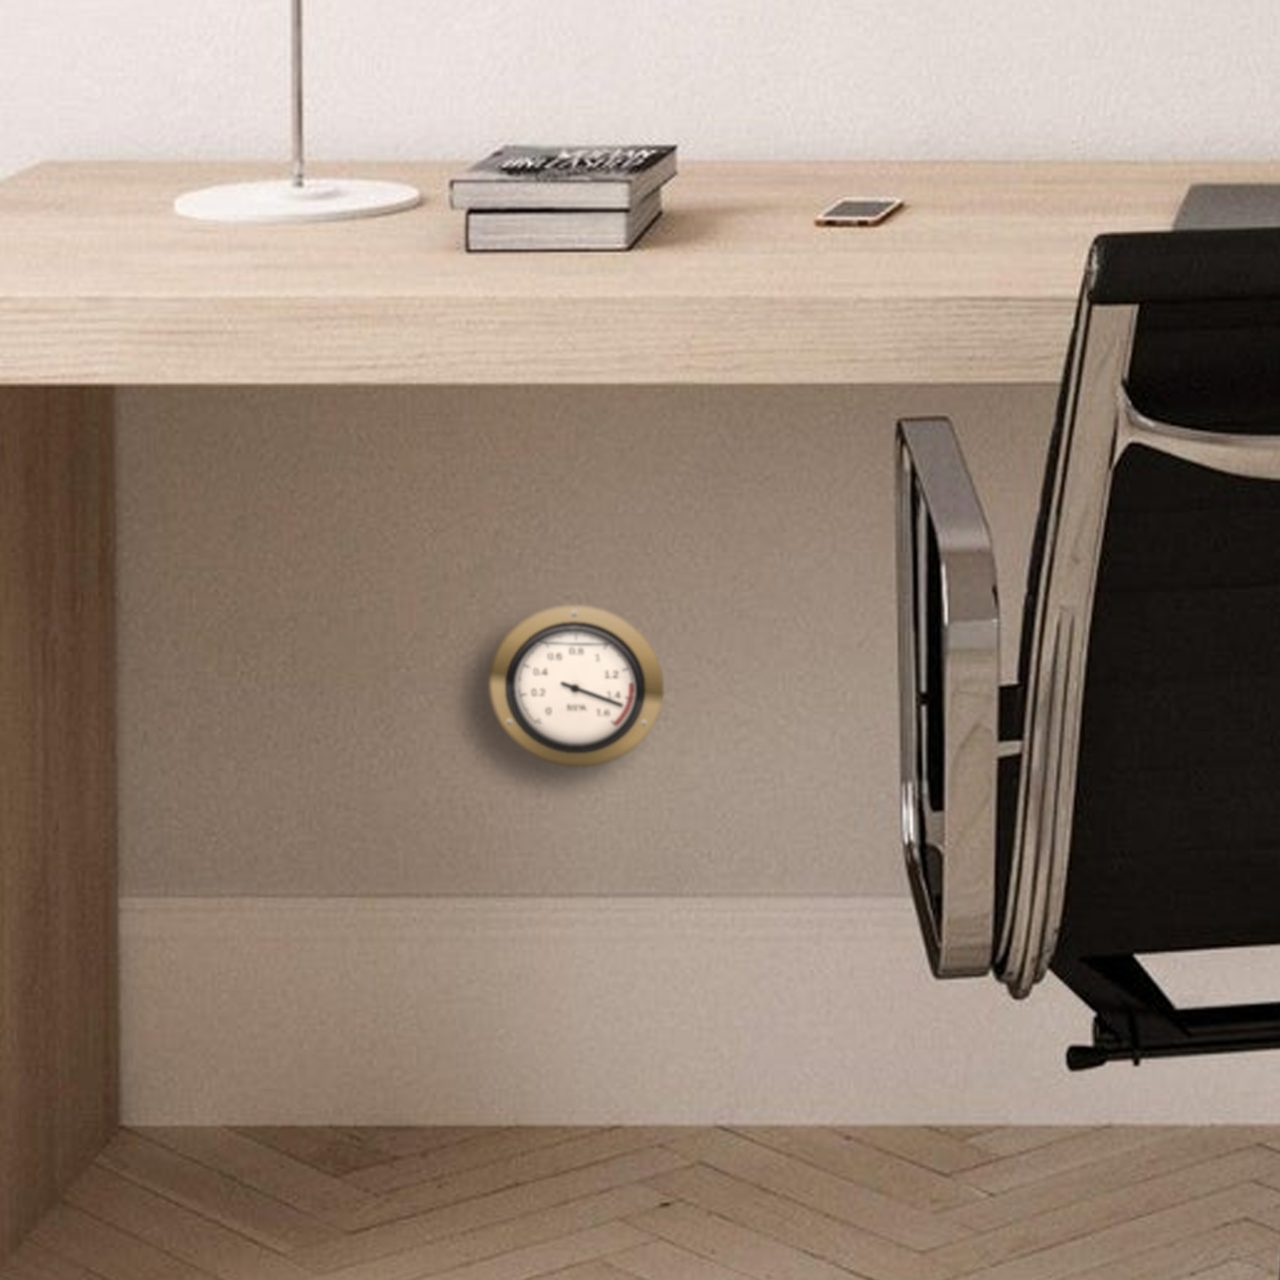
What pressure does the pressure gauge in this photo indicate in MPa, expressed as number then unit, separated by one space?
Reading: 1.45 MPa
